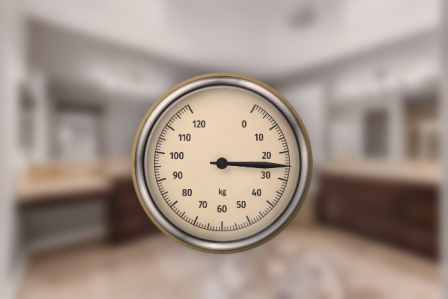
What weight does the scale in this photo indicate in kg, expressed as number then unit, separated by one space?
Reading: 25 kg
